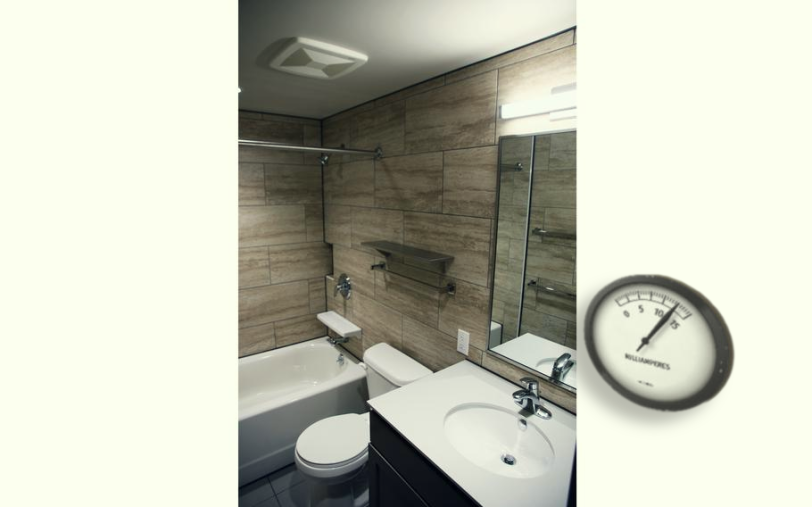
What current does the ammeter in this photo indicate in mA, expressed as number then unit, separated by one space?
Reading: 12.5 mA
